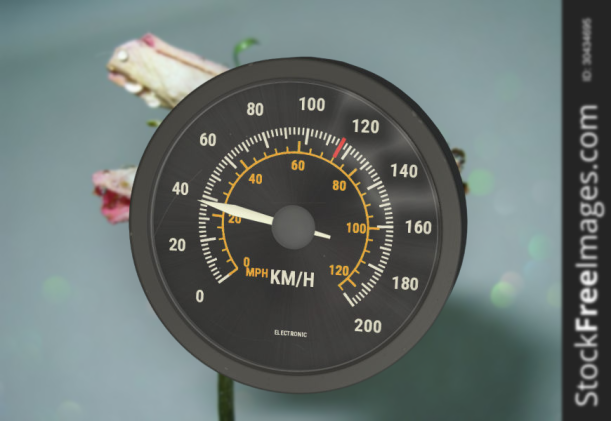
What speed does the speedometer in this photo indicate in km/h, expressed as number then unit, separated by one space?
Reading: 38 km/h
